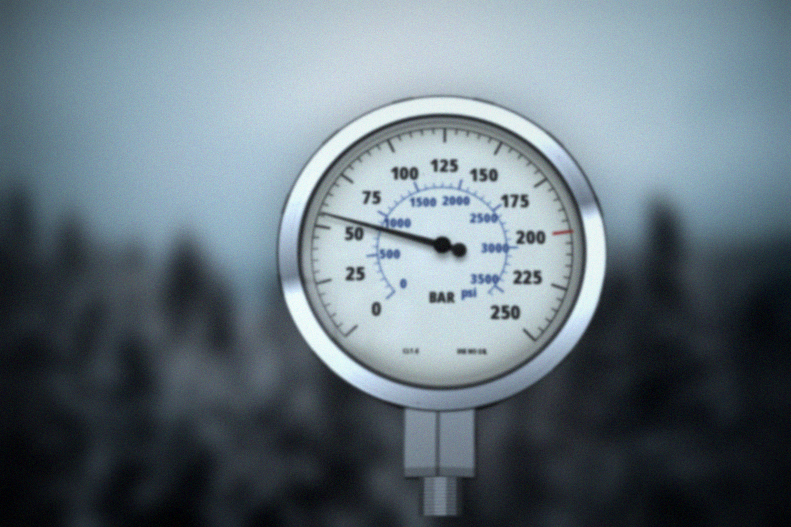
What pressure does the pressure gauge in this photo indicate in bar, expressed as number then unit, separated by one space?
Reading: 55 bar
